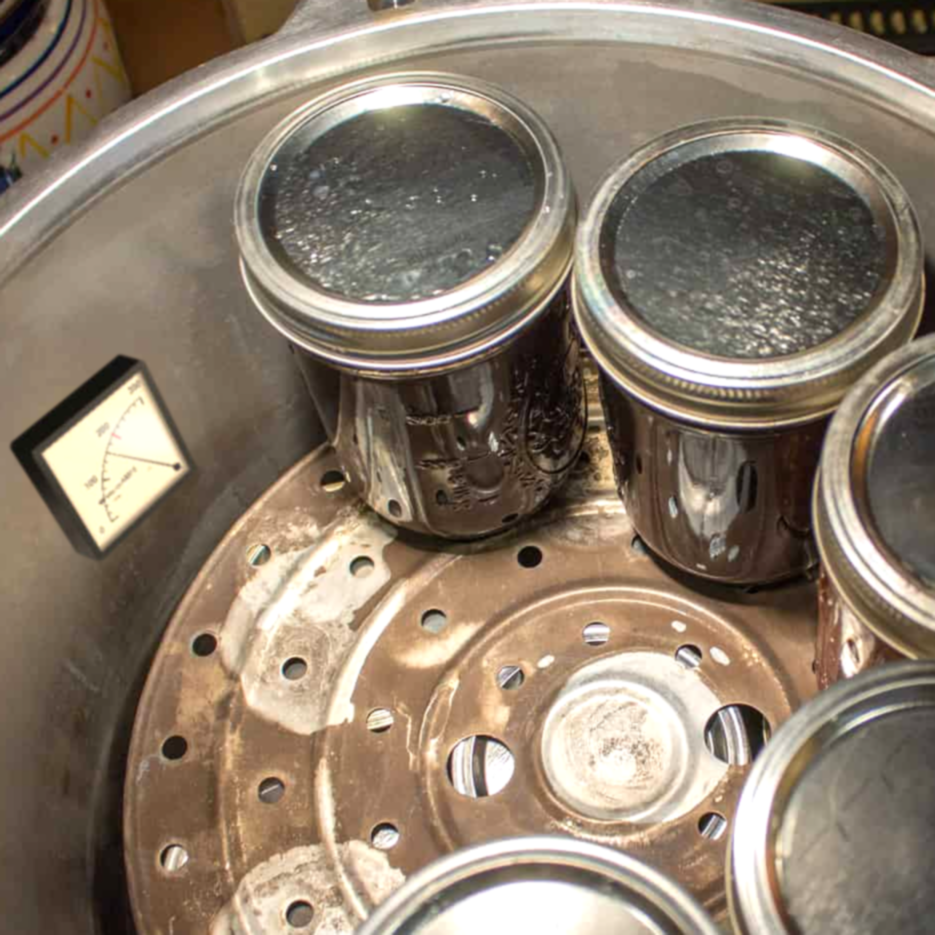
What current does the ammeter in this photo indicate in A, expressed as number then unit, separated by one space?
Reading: 160 A
